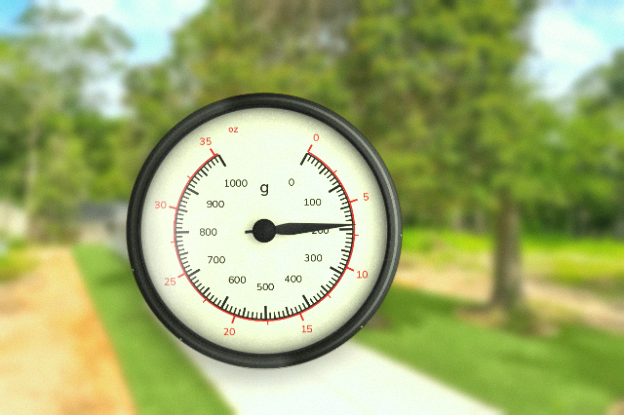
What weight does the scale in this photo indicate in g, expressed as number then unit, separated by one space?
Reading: 190 g
